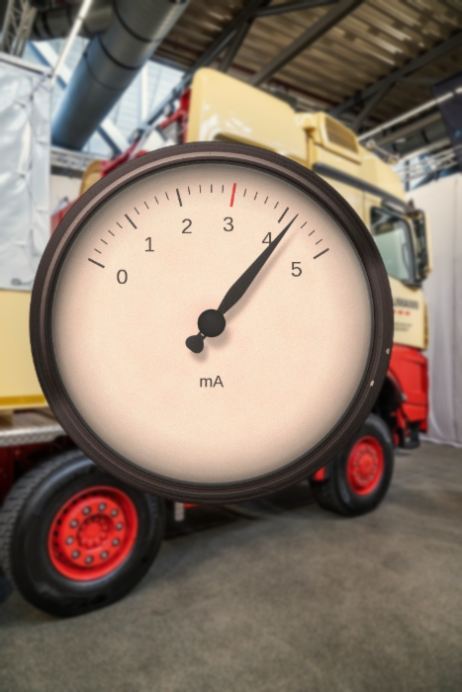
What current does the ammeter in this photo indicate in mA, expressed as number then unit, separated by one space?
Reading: 4.2 mA
